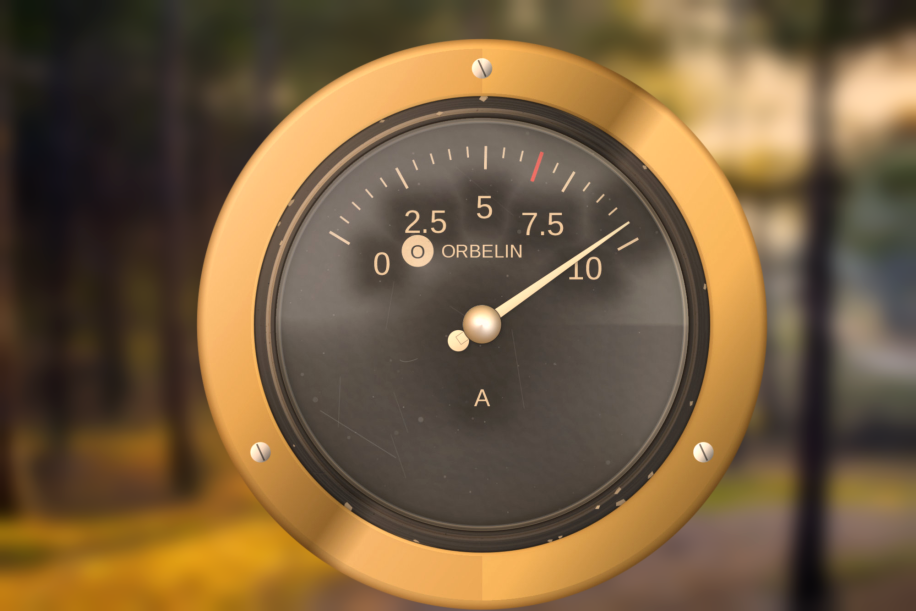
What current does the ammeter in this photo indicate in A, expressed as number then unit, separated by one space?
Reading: 9.5 A
